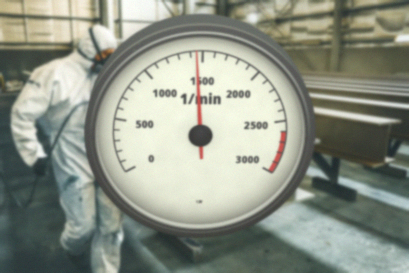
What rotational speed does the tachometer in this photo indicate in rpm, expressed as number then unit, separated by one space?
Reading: 1450 rpm
